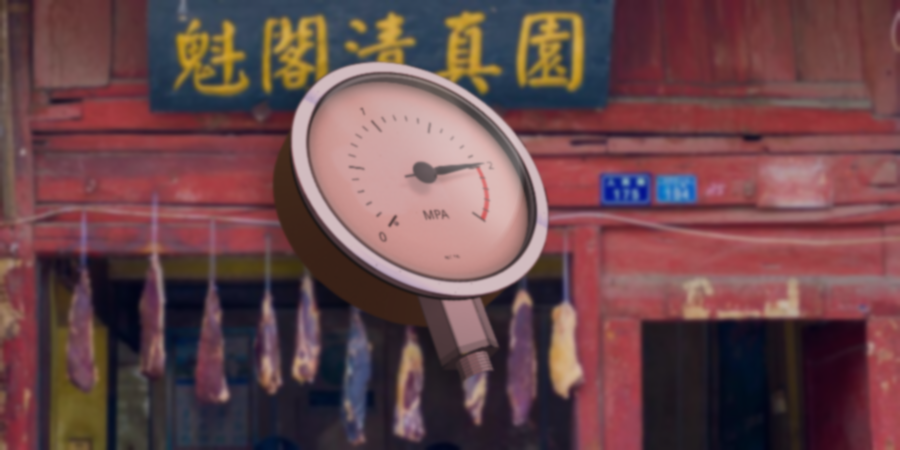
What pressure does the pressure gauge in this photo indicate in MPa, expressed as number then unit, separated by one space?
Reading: 2 MPa
